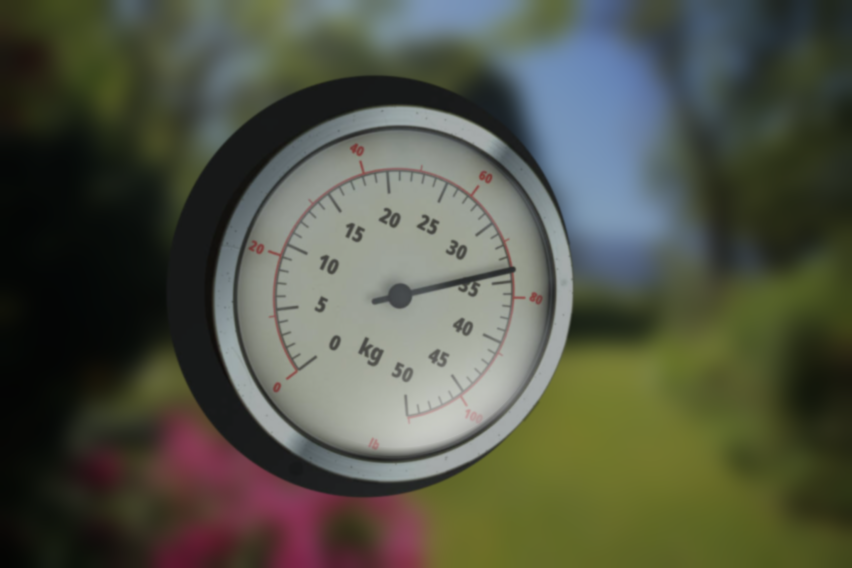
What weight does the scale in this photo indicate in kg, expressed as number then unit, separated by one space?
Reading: 34 kg
